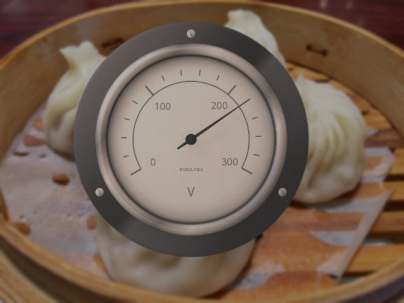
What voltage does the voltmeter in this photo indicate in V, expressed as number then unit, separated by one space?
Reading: 220 V
